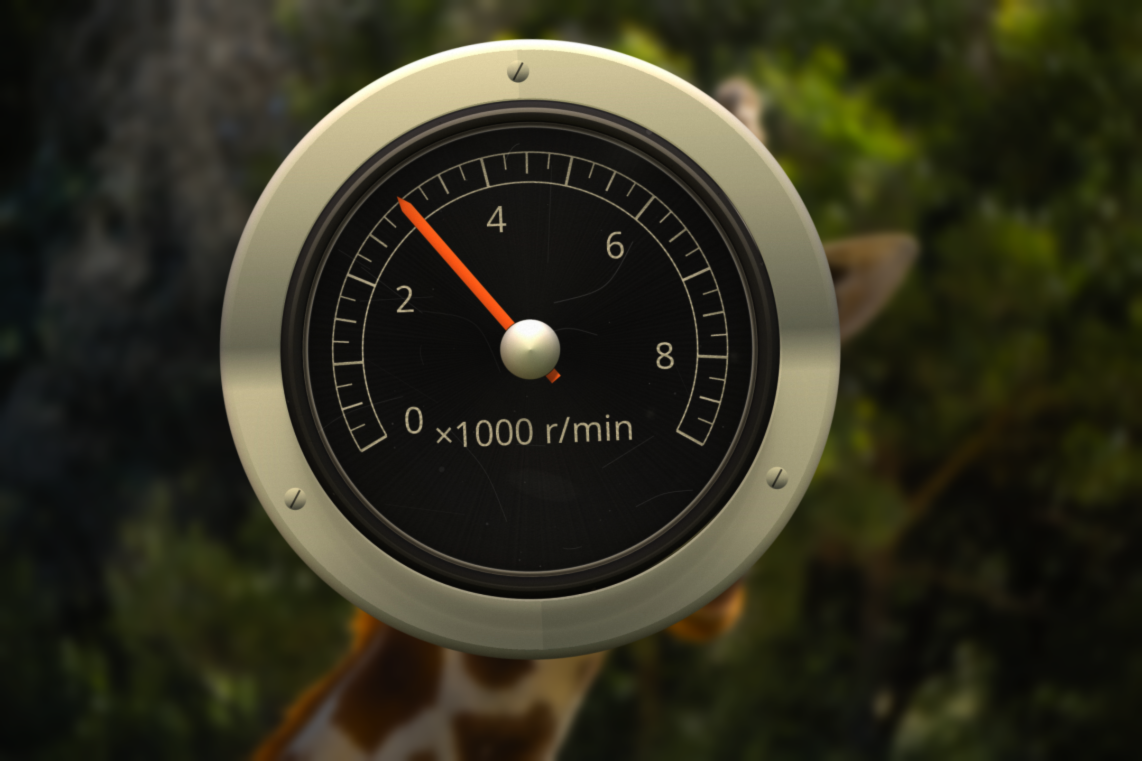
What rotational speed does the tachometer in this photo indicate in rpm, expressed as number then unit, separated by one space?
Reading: 3000 rpm
